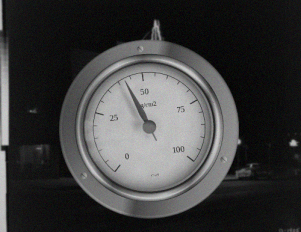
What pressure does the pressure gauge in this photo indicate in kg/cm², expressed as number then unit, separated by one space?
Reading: 42.5 kg/cm²
